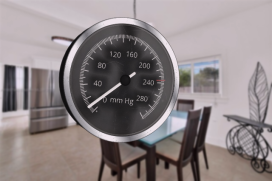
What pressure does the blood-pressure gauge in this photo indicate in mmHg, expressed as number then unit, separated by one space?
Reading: 10 mmHg
